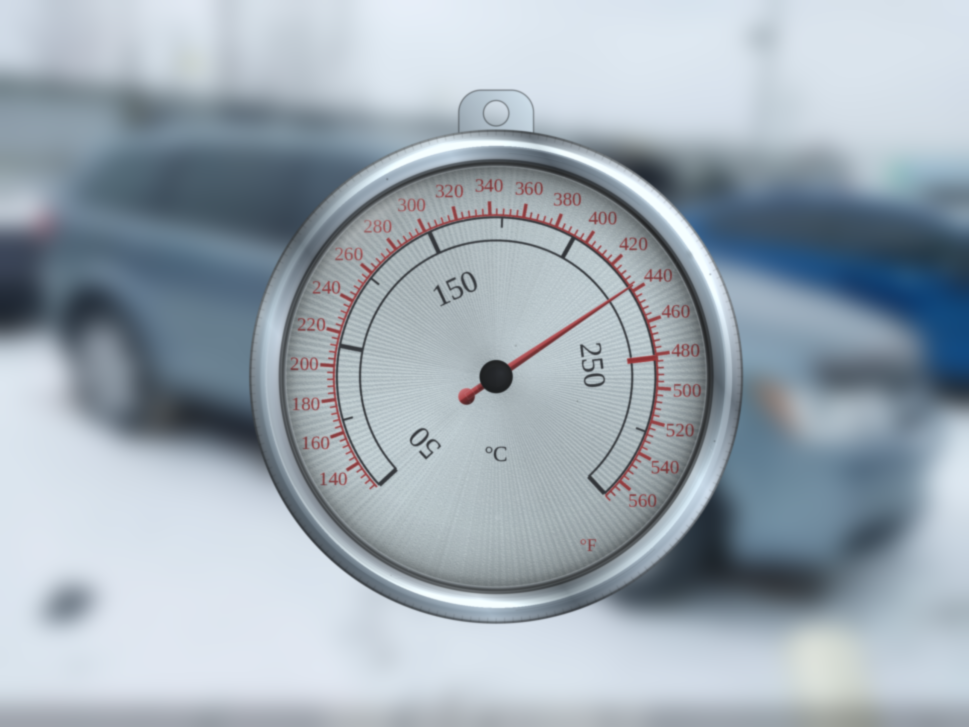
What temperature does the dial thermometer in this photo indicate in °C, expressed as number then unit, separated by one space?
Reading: 225 °C
